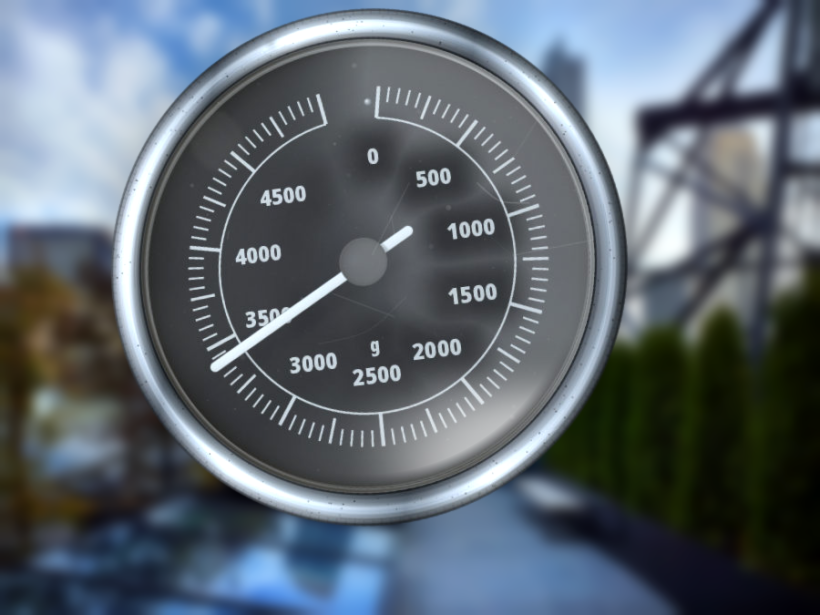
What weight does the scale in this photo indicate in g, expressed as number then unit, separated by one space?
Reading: 3400 g
